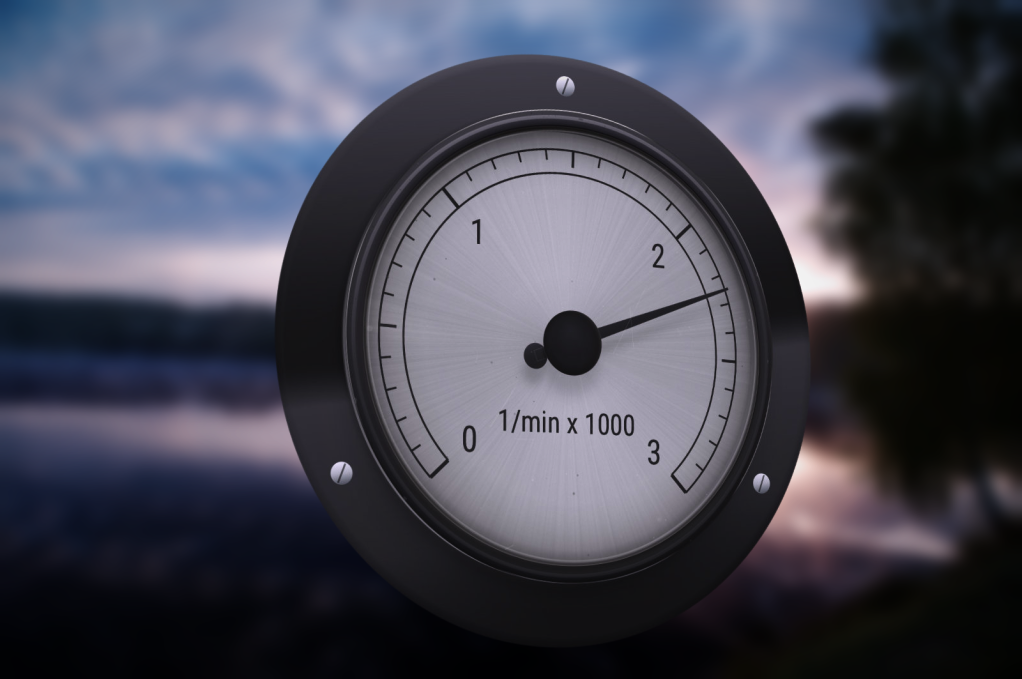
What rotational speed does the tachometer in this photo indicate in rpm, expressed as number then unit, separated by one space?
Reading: 2250 rpm
